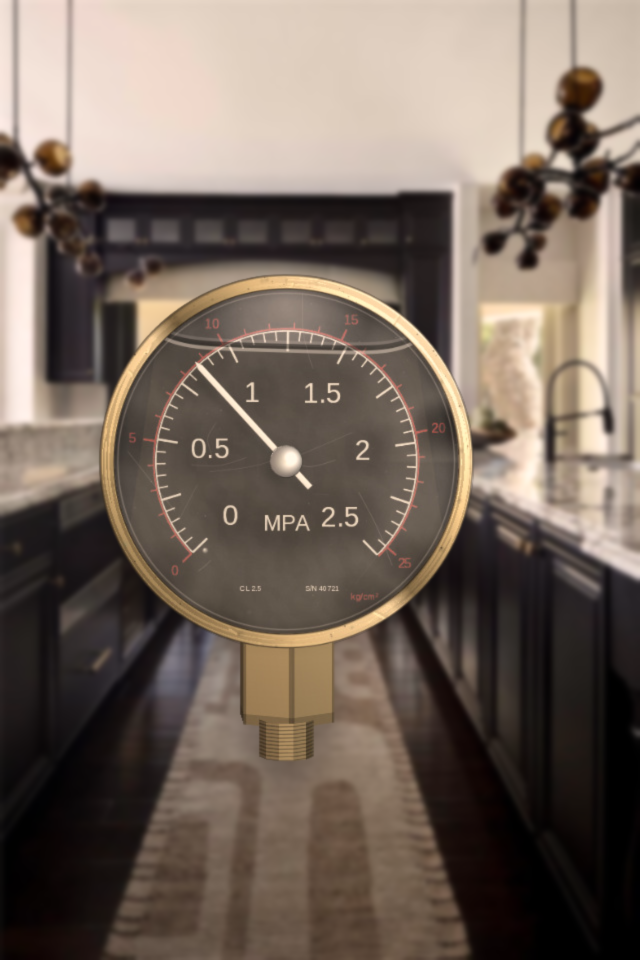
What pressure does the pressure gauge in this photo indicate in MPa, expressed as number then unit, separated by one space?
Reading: 0.85 MPa
